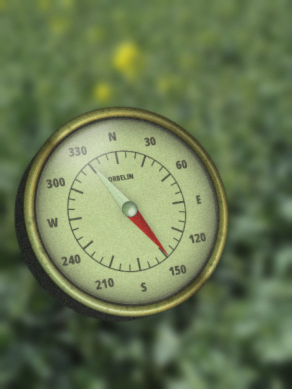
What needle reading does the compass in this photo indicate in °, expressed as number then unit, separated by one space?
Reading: 150 °
